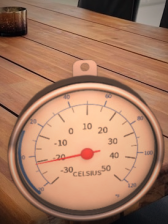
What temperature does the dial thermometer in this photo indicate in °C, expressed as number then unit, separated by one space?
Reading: -20 °C
